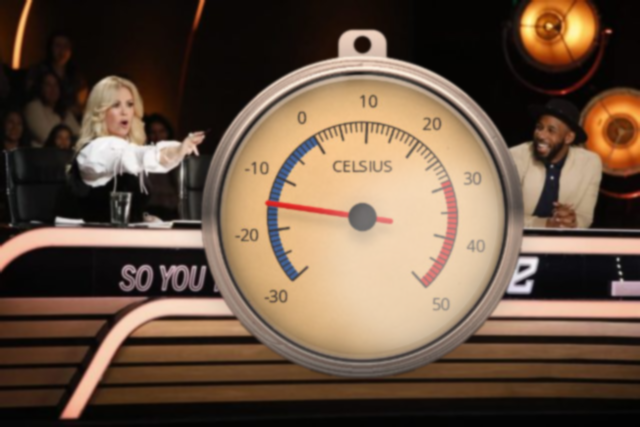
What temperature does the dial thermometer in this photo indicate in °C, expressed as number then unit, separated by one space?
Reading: -15 °C
